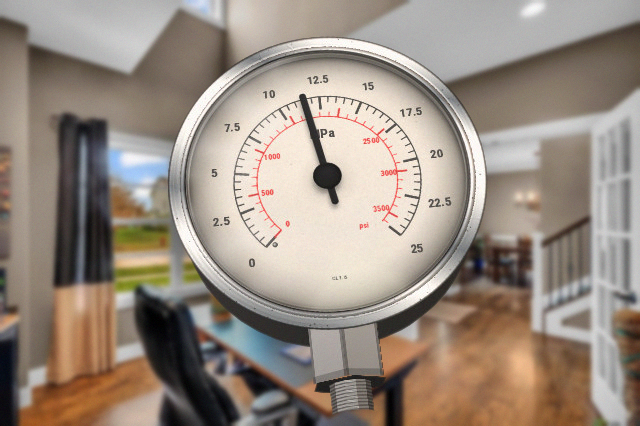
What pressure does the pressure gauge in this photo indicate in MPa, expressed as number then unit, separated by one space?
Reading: 11.5 MPa
